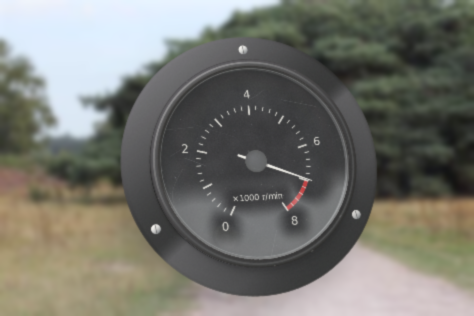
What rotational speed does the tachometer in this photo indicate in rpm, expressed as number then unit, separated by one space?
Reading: 7000 rpm
